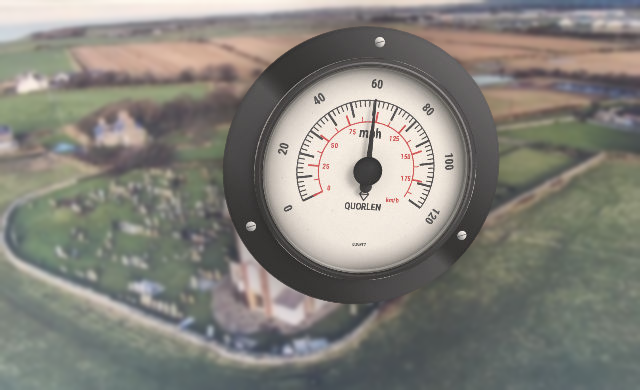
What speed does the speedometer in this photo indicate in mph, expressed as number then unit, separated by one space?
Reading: 60 mph
